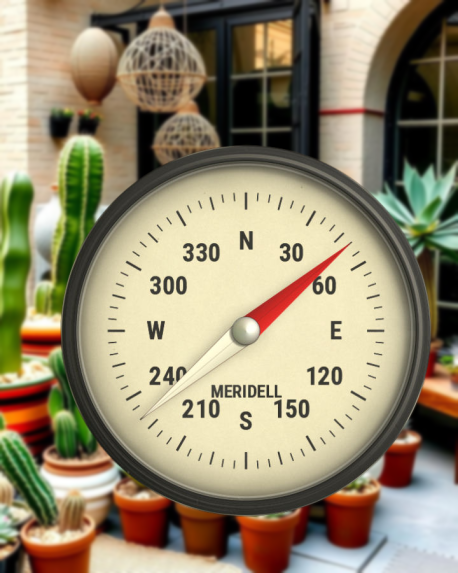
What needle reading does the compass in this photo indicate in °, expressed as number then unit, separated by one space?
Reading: 50 °
